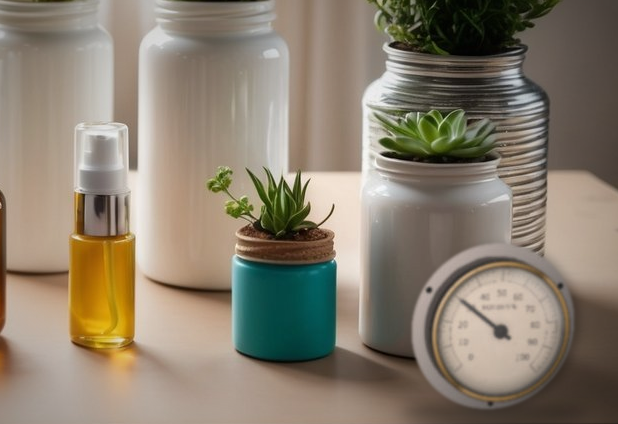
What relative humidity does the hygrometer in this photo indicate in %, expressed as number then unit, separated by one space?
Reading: 30 %
